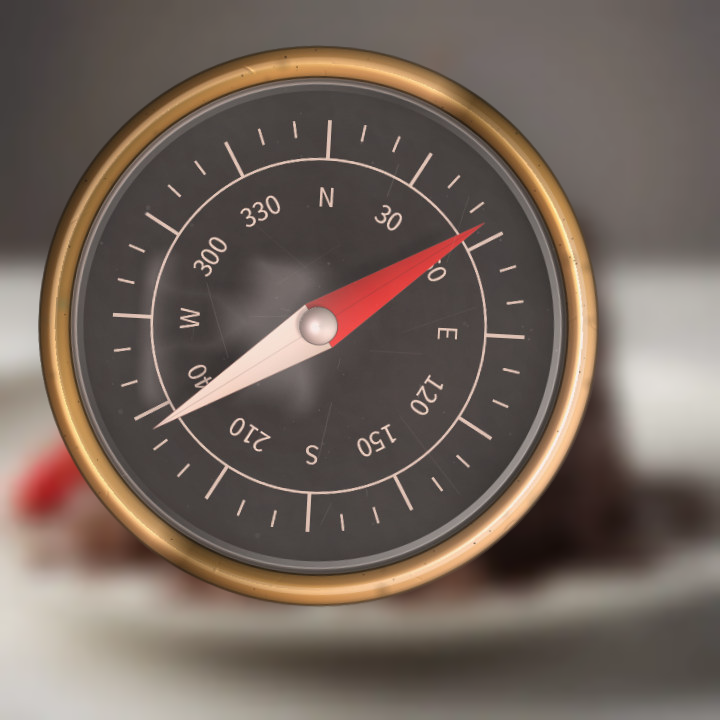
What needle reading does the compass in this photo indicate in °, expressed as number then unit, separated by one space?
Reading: 55 °
